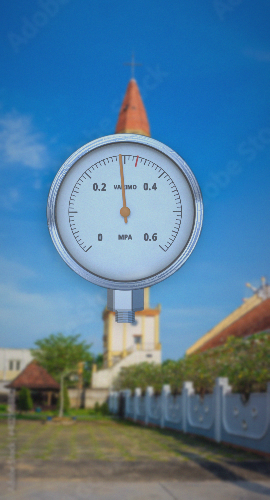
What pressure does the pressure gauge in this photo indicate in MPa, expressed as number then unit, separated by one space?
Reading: 0.29 MPa
